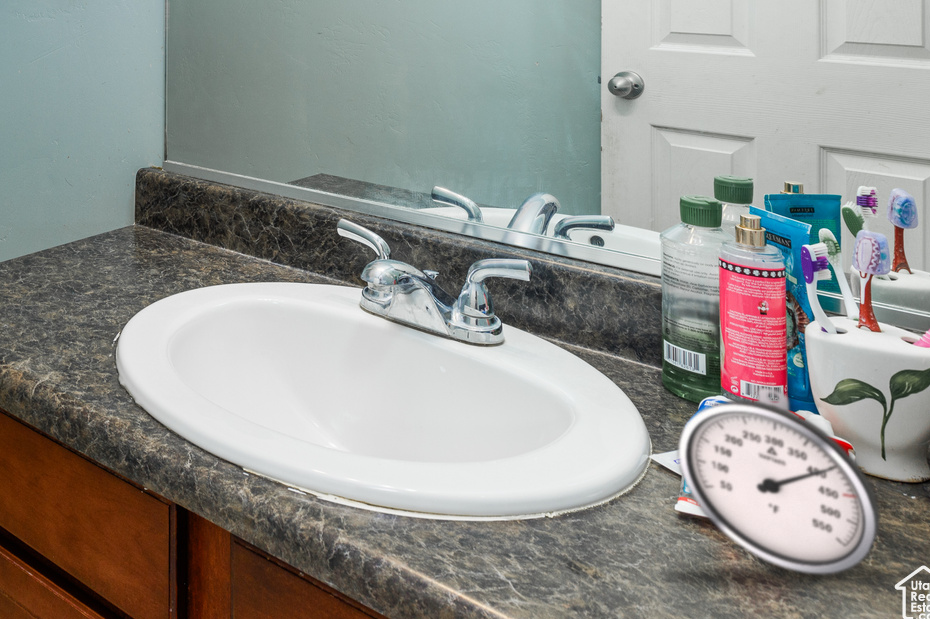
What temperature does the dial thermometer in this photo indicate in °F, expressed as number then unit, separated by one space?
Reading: 400 °F
